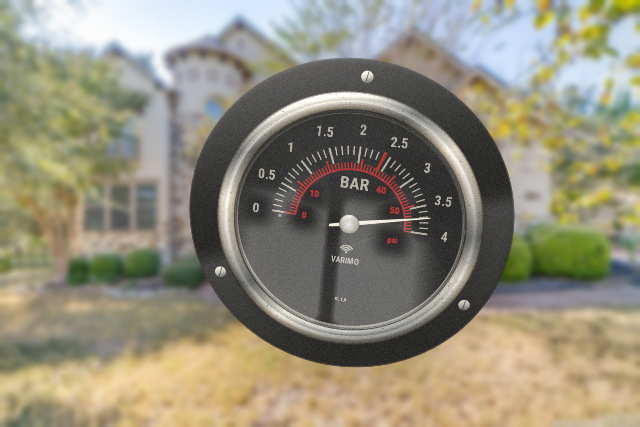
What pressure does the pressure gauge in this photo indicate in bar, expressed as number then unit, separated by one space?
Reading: 3.7 bar
